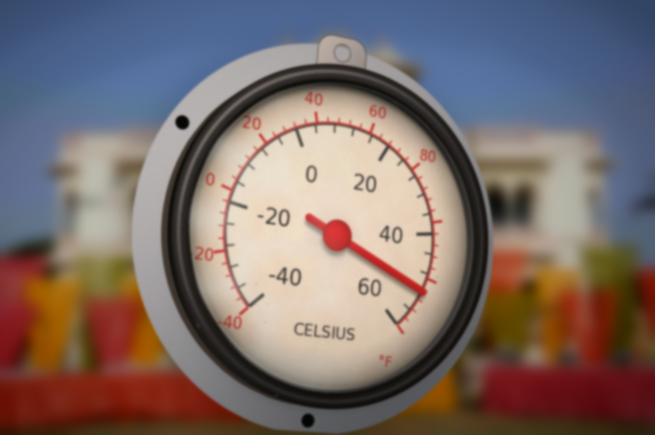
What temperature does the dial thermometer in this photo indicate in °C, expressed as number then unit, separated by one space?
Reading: 52 °C
